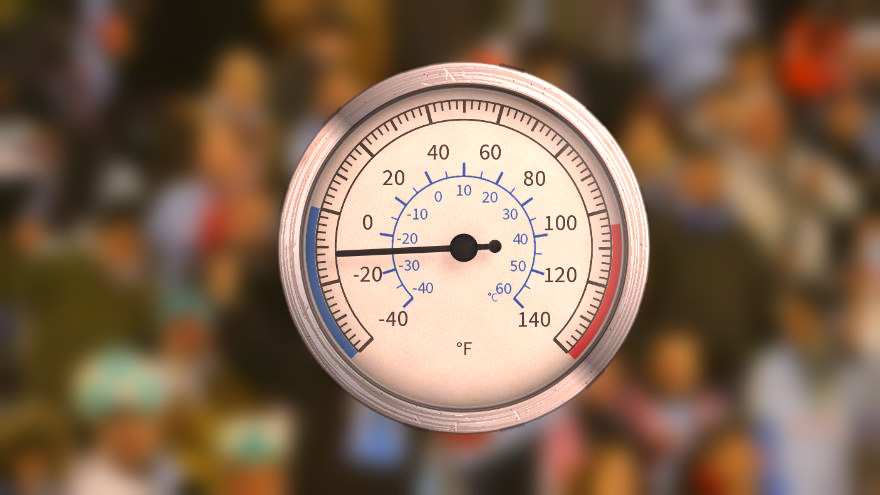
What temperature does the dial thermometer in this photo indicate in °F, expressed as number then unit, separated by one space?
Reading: -12 °F
